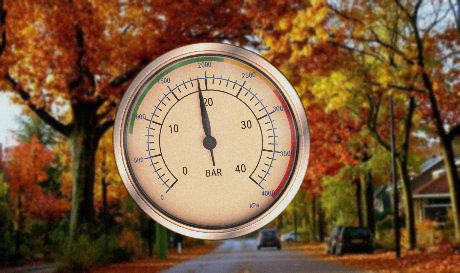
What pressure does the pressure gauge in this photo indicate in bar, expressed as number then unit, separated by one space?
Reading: 19 bar
